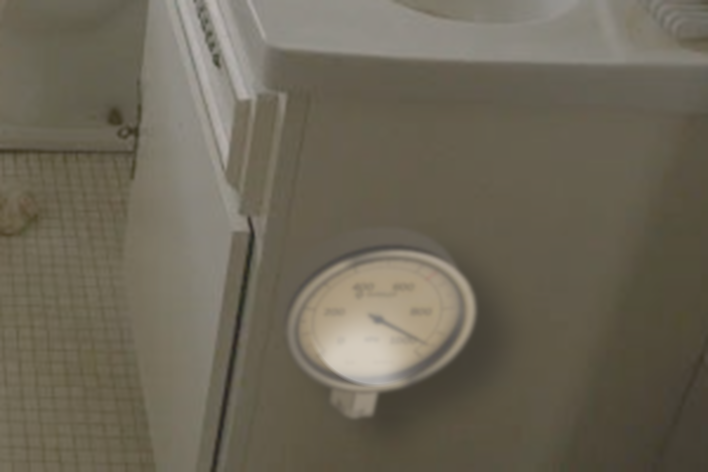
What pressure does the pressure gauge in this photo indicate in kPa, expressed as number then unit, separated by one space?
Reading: 950 kPa
